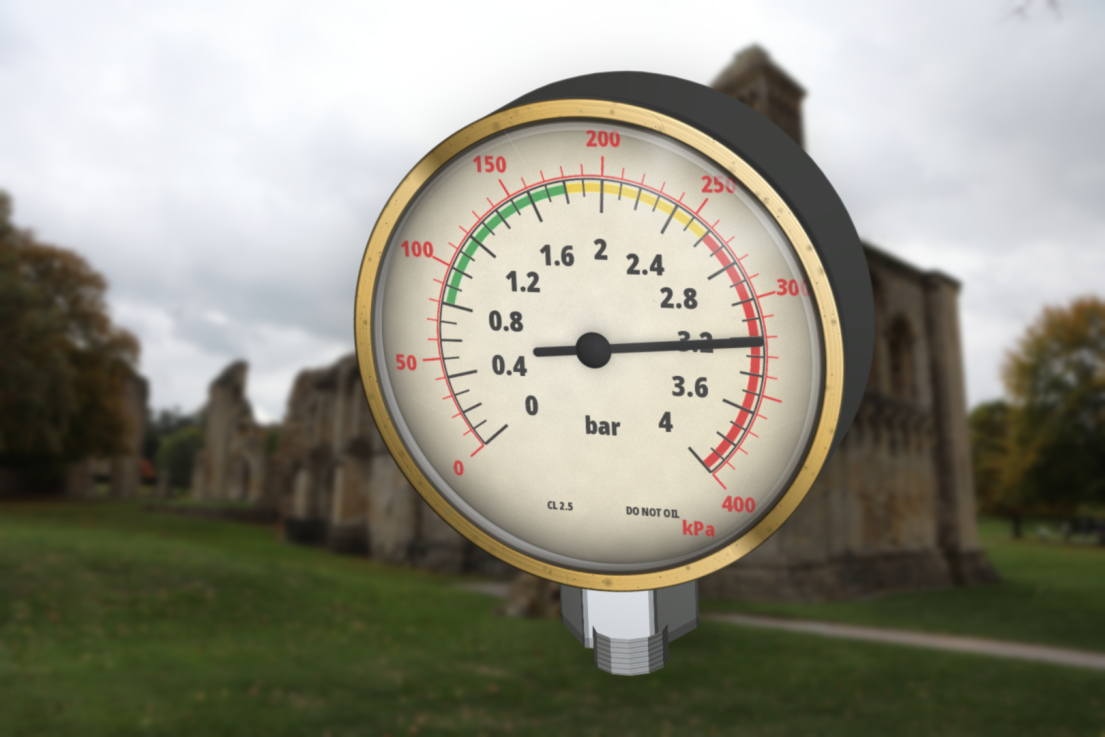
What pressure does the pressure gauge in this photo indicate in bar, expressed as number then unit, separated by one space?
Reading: 3.2 bar
